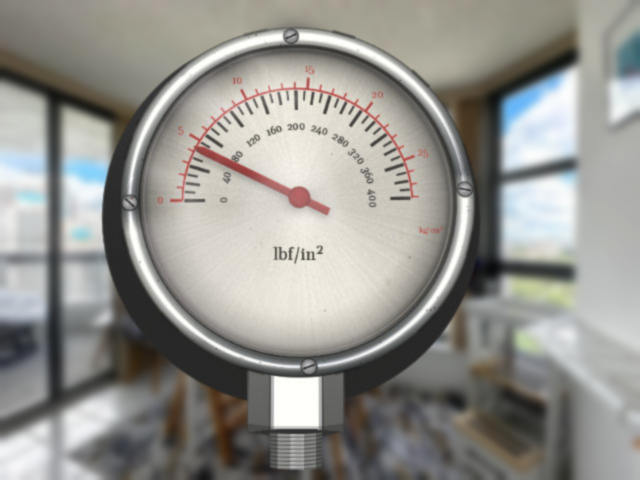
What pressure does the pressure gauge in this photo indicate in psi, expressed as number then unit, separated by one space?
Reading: 60 psi
